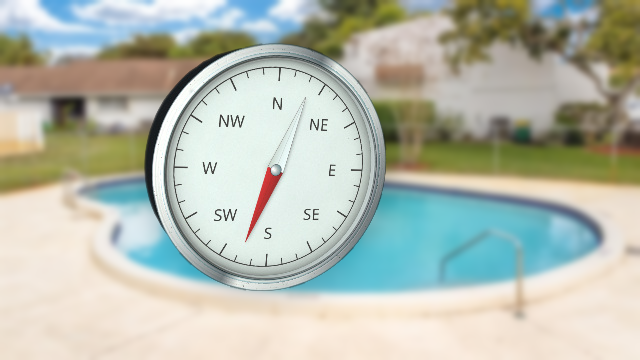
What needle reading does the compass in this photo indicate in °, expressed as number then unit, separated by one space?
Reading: 200 °
